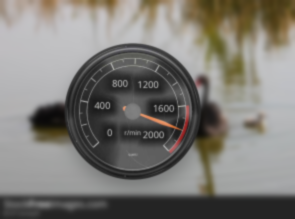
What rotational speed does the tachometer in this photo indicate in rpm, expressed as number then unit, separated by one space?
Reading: 1800 rpm
